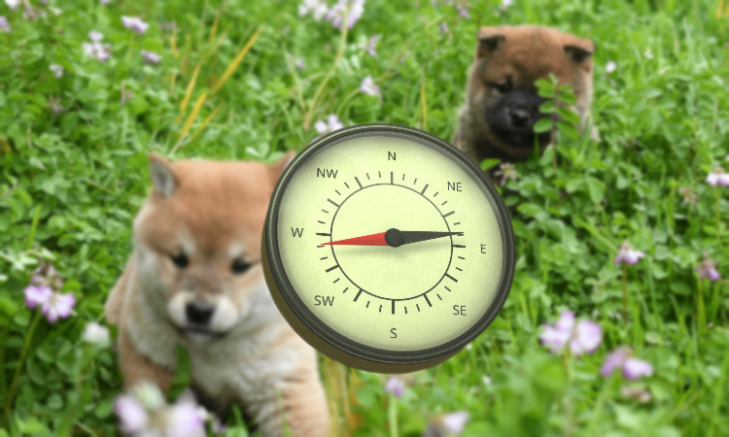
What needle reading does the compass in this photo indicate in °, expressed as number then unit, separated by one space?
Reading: 260 °
